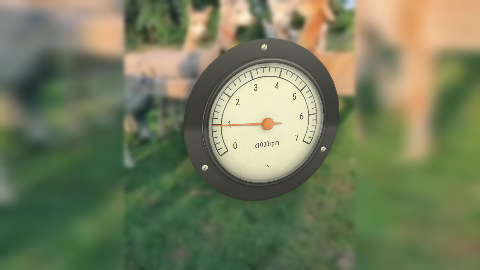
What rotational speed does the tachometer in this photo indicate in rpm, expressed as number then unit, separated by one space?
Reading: 1000 rpm
